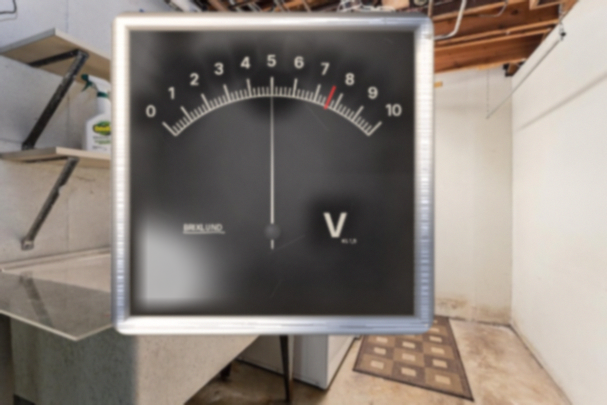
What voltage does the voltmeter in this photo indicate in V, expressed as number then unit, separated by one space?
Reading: 5 V
